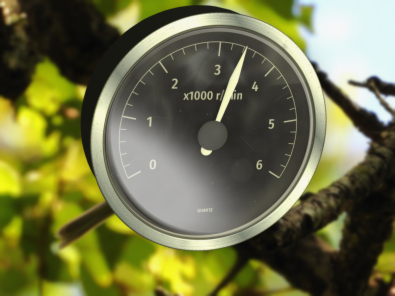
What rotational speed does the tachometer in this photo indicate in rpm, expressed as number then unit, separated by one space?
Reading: 3400 rpm
